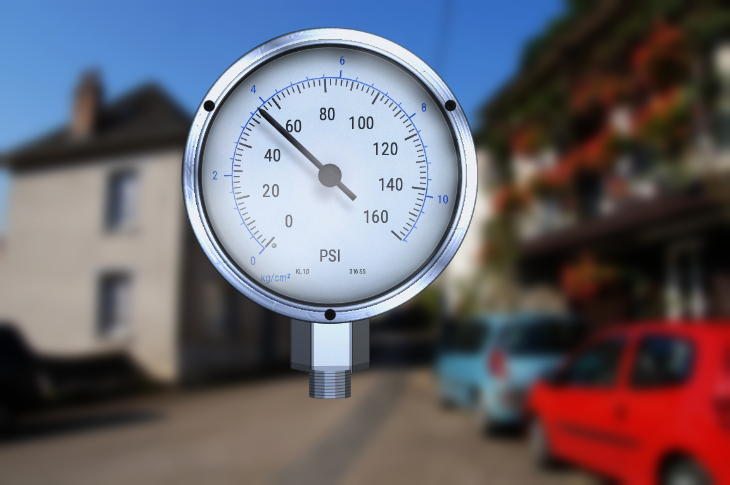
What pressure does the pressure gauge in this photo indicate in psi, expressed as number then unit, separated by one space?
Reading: 54 psi
